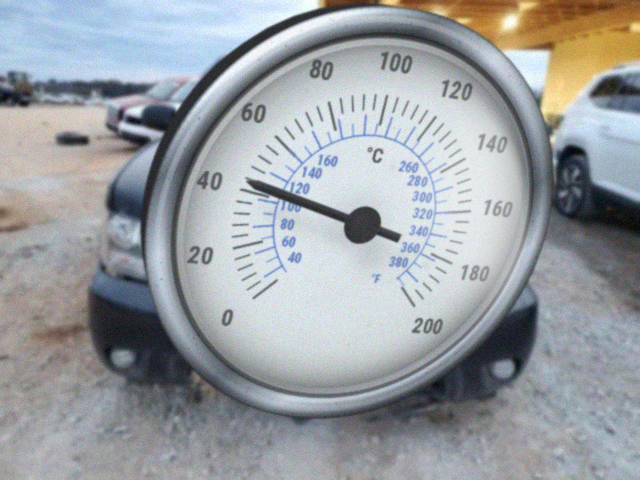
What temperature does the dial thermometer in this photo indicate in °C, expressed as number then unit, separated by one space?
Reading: 44 °C
